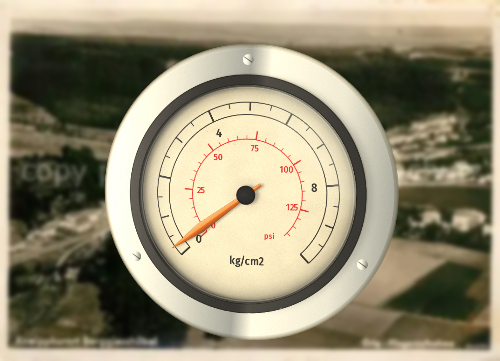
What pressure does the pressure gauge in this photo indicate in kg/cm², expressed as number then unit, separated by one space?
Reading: 0.25 kg/cm²
